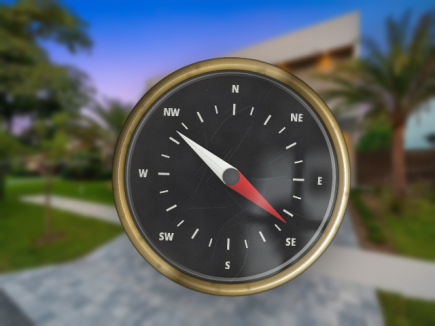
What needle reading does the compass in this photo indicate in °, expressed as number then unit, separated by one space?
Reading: 127.5 °
